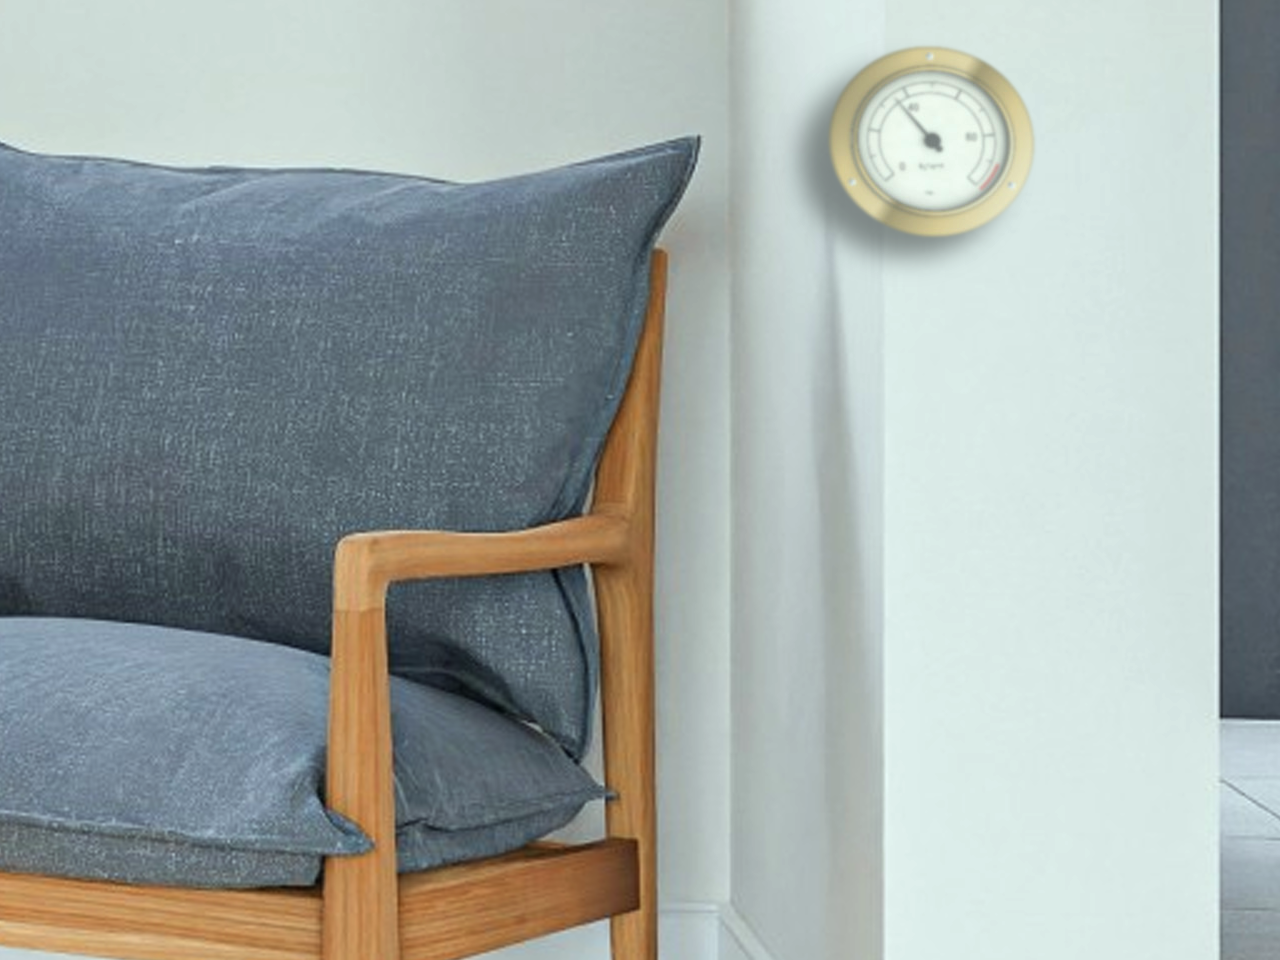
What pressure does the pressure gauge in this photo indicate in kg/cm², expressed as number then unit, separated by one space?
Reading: 35 kg/cm²
